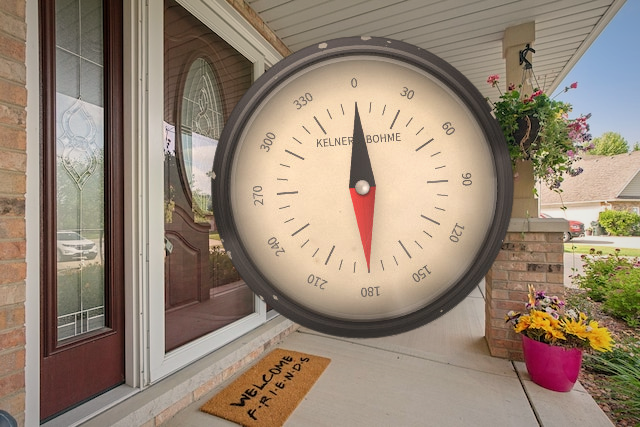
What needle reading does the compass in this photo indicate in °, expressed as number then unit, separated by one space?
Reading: 180 °
